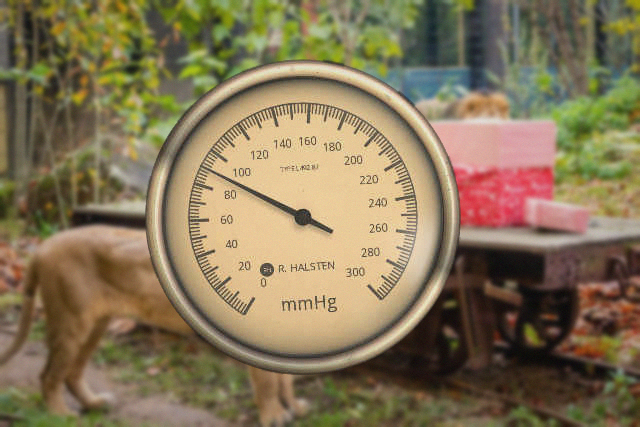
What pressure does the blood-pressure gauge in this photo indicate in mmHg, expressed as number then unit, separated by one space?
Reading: 90 mmHg
